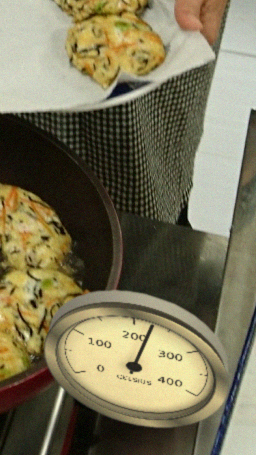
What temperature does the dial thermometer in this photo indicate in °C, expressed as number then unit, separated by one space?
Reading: 225 °C
